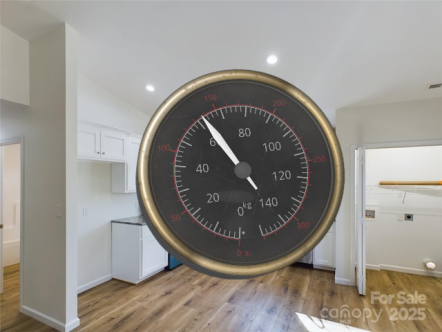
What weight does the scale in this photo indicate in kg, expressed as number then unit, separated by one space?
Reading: 62 kg
